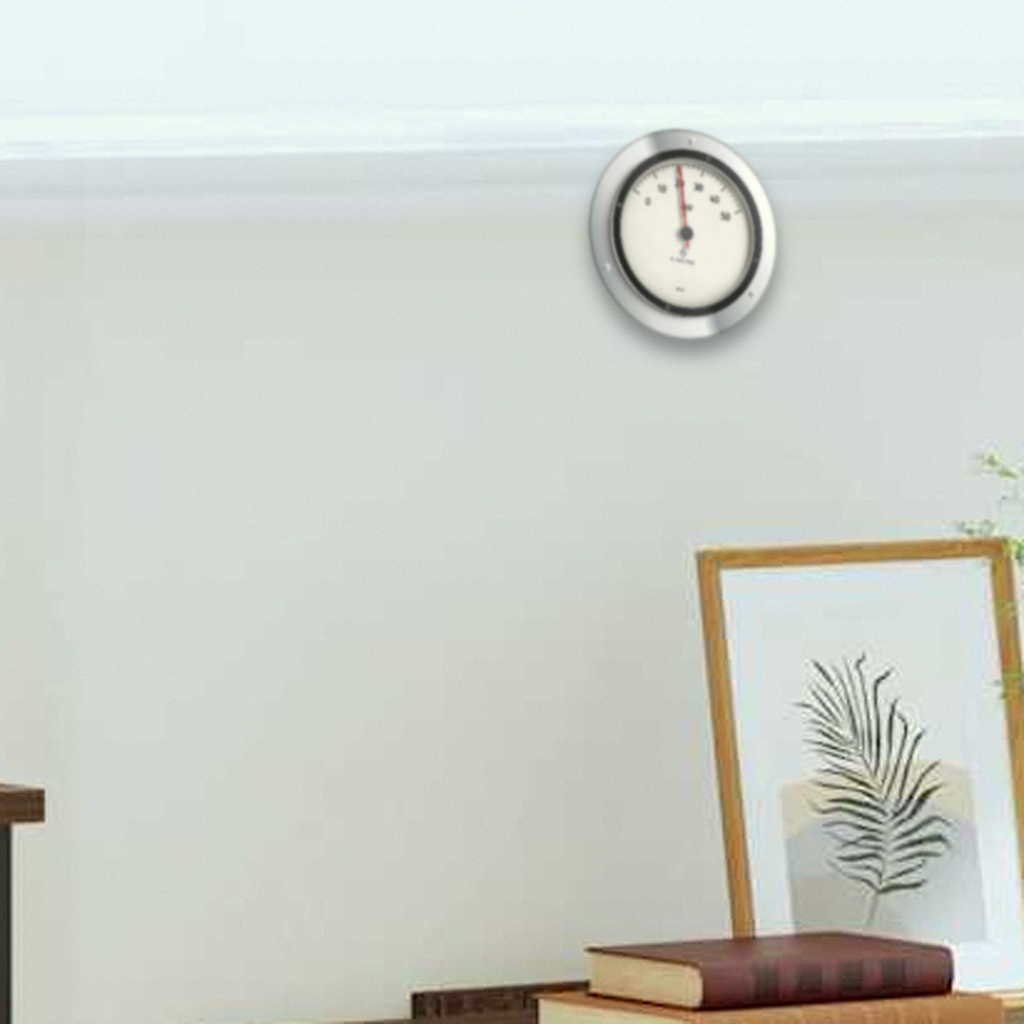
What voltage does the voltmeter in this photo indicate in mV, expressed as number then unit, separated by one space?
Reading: 20 mV
